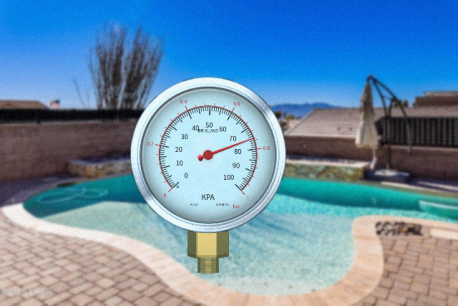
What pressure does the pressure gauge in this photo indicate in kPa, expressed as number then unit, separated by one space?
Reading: 75 kPa
